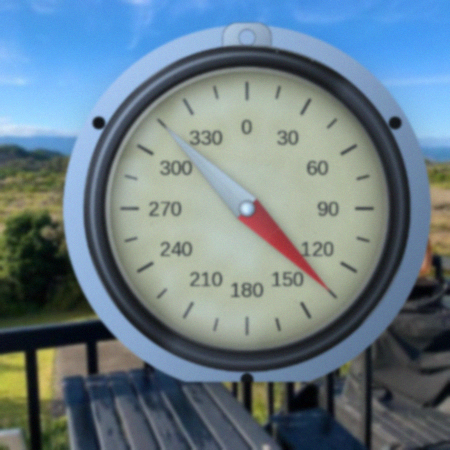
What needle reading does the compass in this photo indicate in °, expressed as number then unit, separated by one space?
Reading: 135 °
